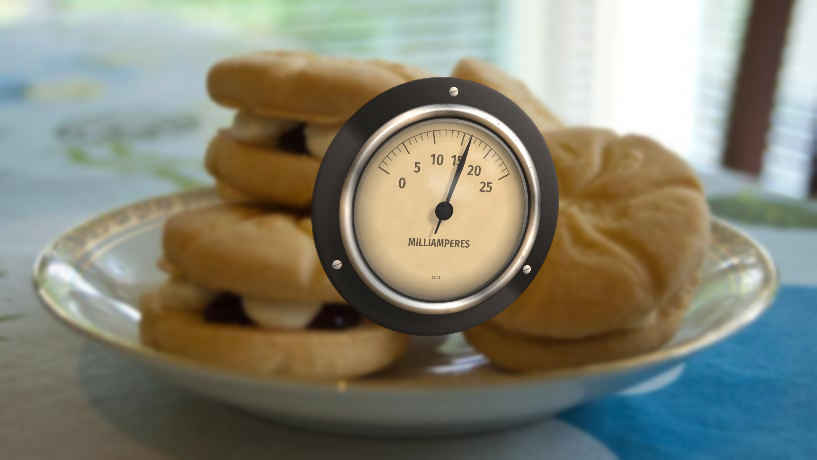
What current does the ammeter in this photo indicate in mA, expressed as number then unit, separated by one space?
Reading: 16 mA
